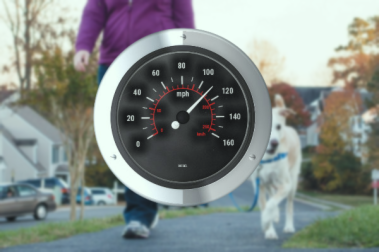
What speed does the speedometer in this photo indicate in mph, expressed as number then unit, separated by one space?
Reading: 110 mph
